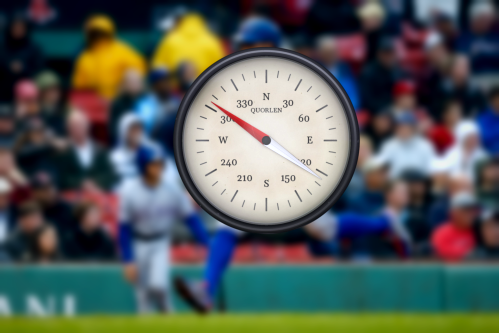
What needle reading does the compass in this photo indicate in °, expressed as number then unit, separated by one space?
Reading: 305 °
